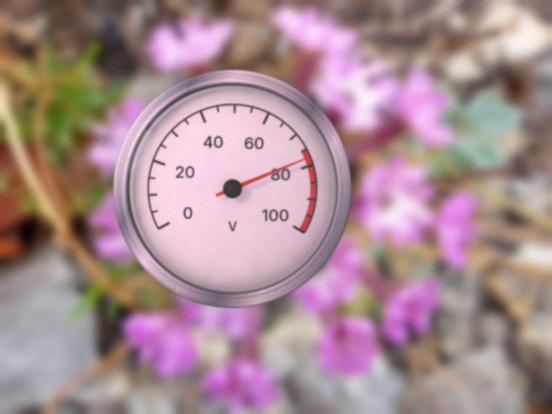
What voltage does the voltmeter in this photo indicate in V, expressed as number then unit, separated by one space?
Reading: 77.5 V
